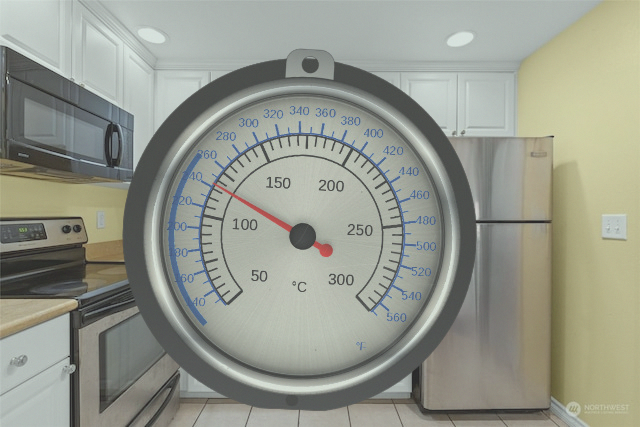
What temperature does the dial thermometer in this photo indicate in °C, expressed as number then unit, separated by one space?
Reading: 117.5 °C
